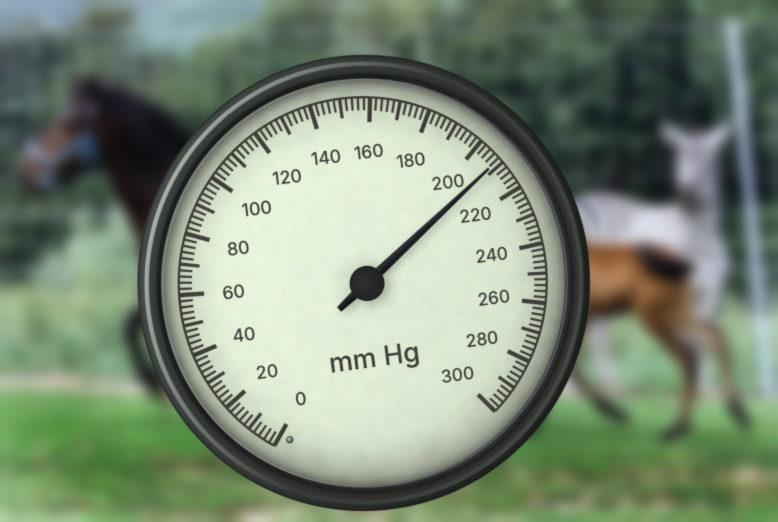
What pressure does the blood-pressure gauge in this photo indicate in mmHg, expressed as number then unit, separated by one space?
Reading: 208 mmHg
